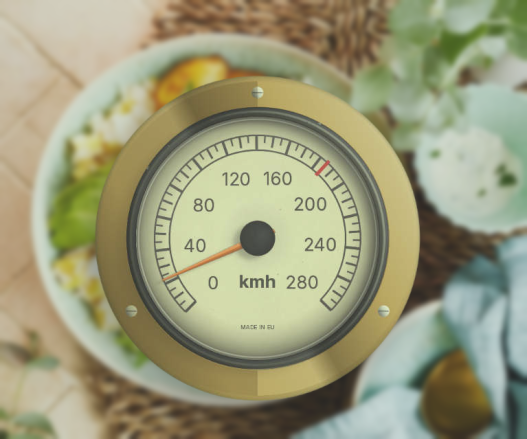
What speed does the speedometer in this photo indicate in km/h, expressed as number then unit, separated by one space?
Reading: 22.5 km/h
